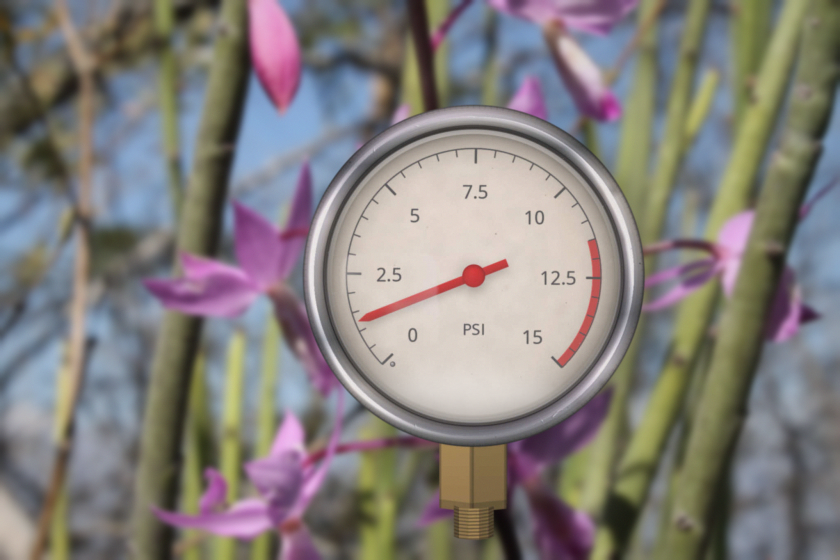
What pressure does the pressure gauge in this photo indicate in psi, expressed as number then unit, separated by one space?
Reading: 1.25 psi
